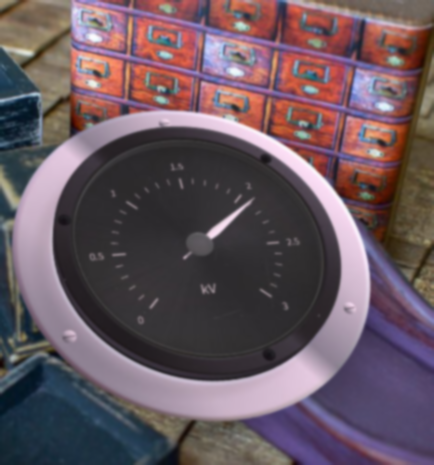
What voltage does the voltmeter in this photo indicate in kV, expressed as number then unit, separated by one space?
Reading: 2.1 kV
